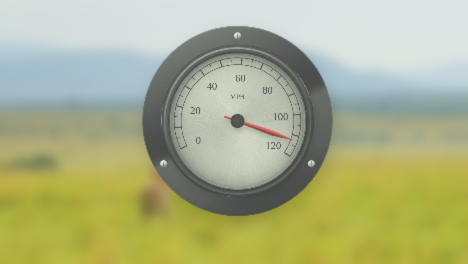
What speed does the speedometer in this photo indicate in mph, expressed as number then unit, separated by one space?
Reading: 112.5 mph
